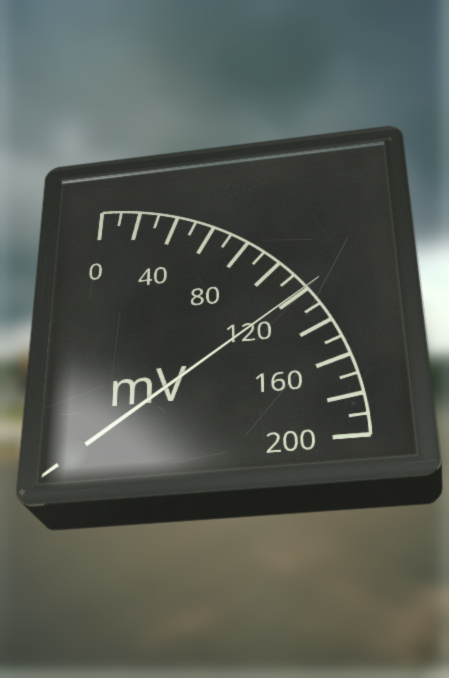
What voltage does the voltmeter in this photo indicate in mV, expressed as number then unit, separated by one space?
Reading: 120 mV
